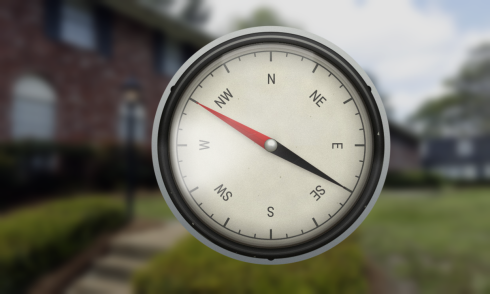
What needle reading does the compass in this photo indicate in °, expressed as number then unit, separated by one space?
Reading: 300 °
